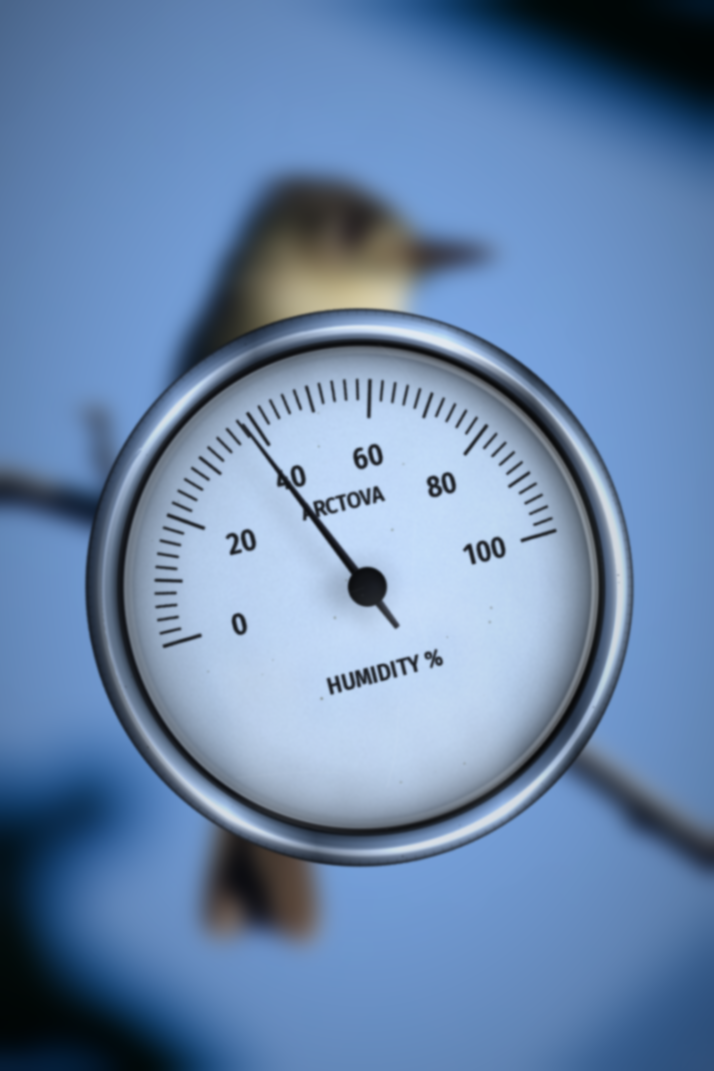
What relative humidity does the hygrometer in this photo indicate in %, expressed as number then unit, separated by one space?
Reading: 38 %
